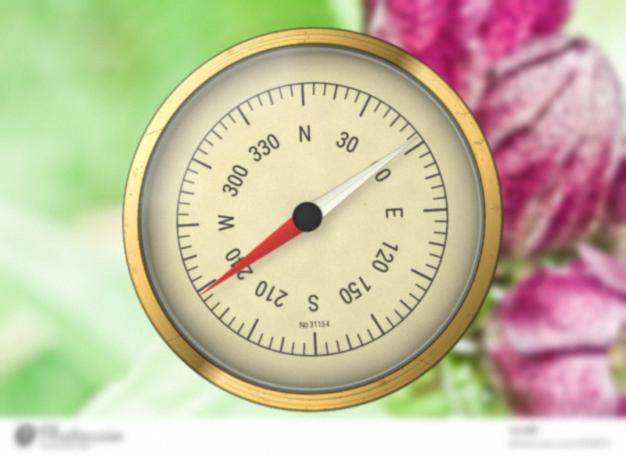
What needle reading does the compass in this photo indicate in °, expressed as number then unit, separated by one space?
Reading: 237.5 °
